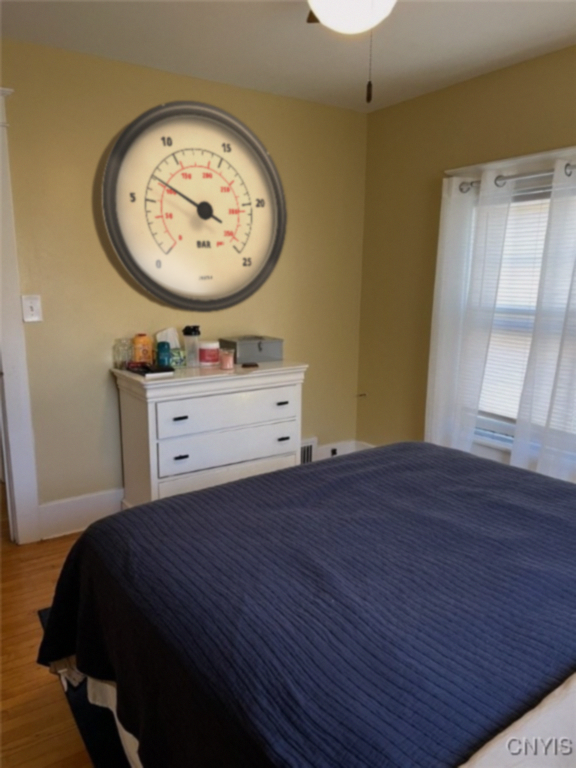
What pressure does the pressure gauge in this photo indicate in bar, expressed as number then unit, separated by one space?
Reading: 7 bar
